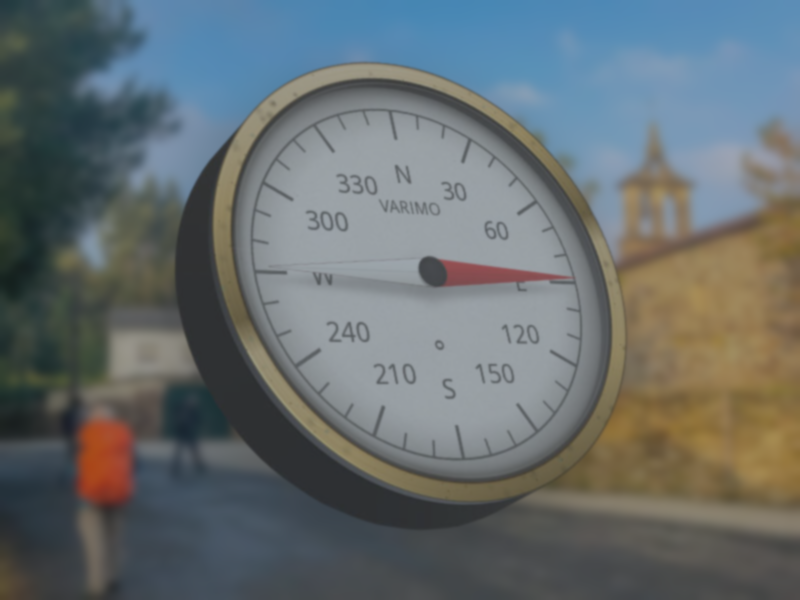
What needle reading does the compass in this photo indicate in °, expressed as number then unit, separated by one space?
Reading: 90 °
